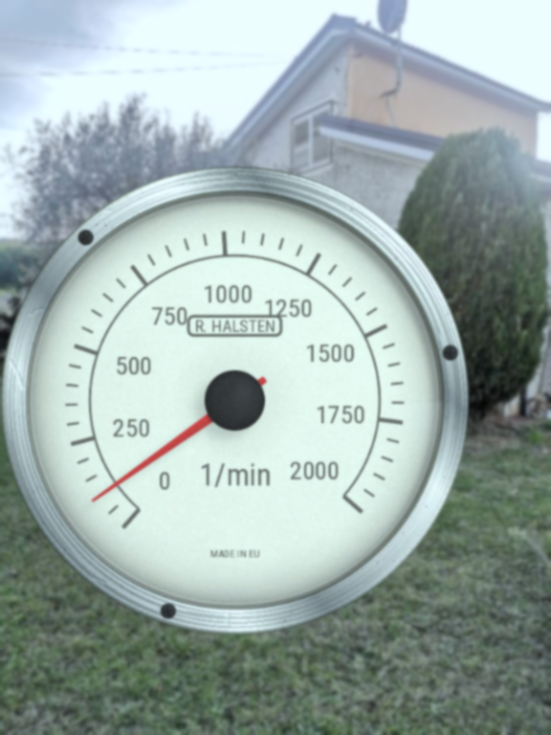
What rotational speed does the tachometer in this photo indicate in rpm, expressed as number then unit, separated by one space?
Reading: 100 rpm
